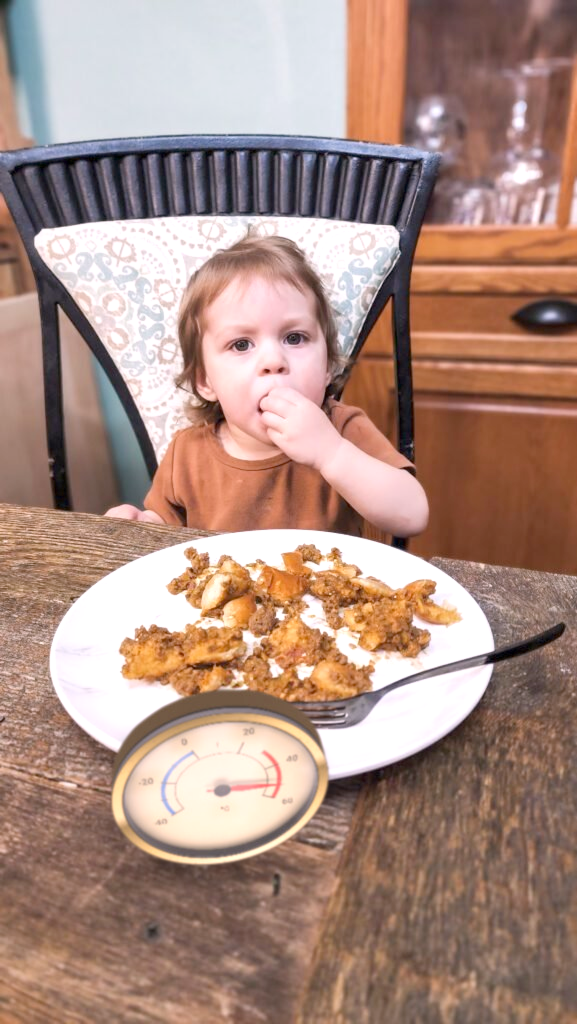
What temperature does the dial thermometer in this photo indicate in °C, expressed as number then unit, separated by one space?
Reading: 50 °C
